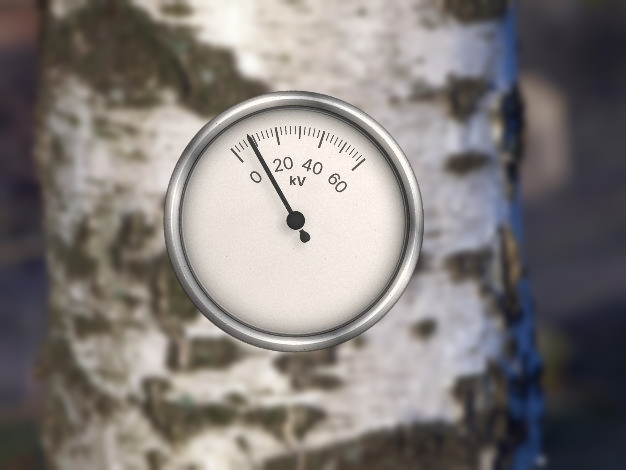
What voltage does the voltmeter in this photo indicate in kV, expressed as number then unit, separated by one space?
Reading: 8 kV
